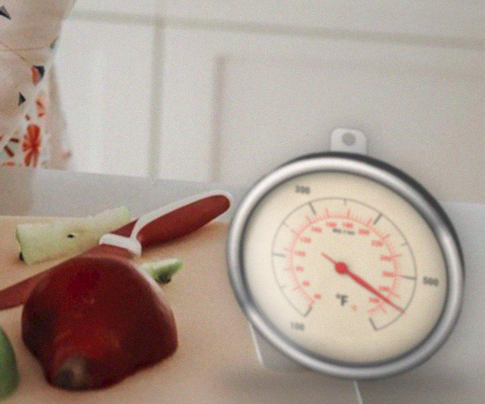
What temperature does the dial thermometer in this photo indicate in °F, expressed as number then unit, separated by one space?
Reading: 550 °F
